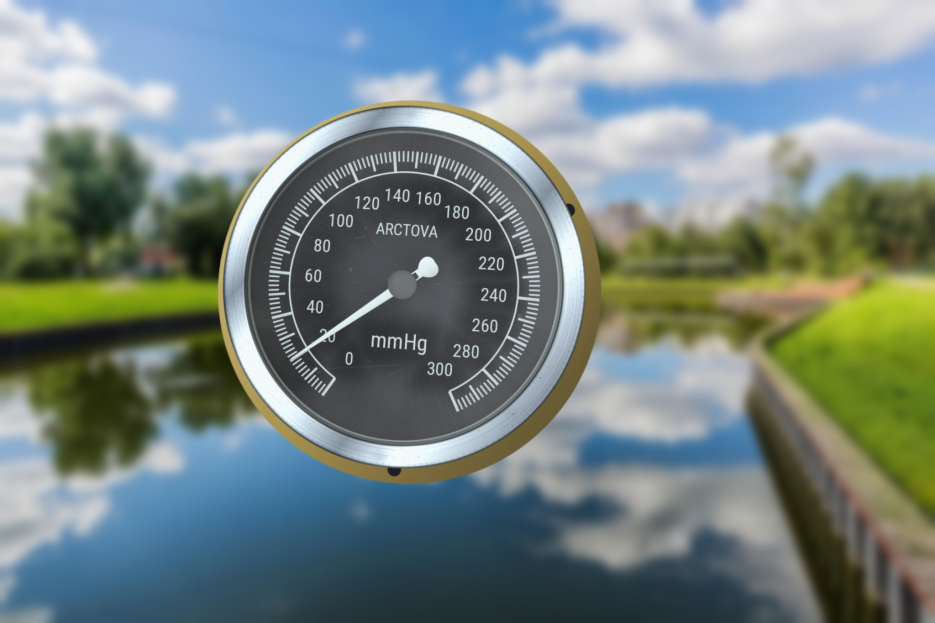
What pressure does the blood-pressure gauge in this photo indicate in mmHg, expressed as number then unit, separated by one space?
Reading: 20 mmHg
